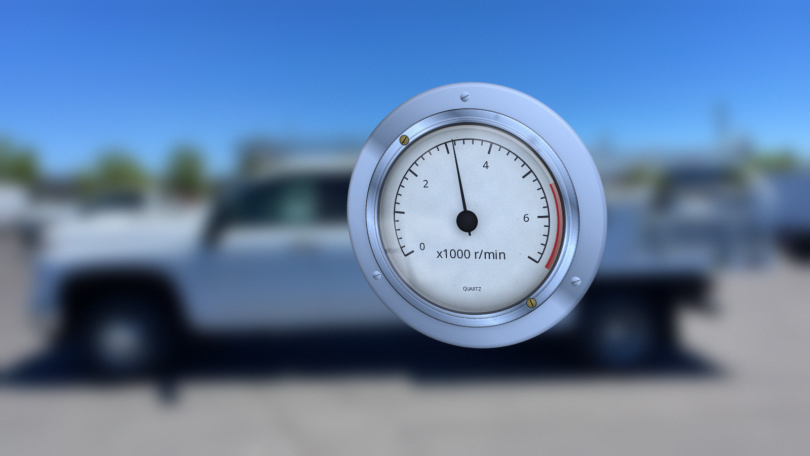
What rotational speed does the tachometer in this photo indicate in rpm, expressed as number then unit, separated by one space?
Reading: 3200 rpm
